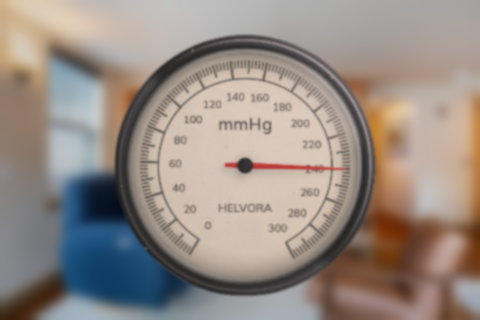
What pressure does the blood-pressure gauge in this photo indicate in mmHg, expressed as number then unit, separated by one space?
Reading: 240 mmHg
